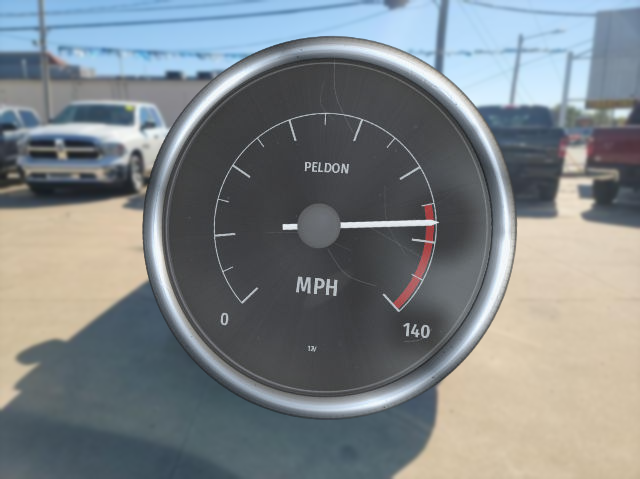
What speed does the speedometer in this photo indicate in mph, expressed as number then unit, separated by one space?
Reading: 115 mph
